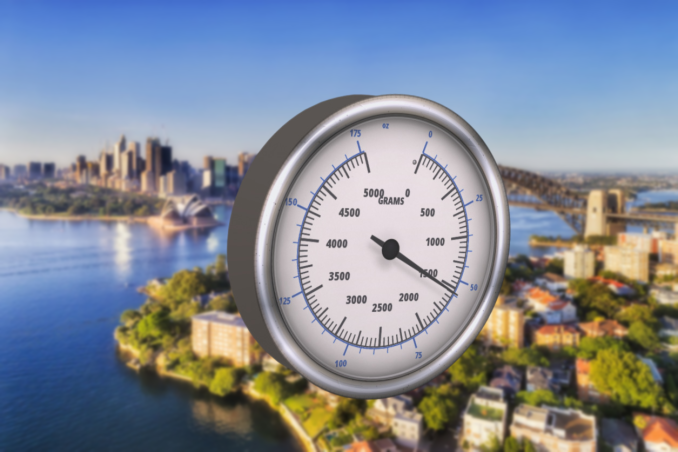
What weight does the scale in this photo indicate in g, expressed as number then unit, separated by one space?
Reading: 1550 g
